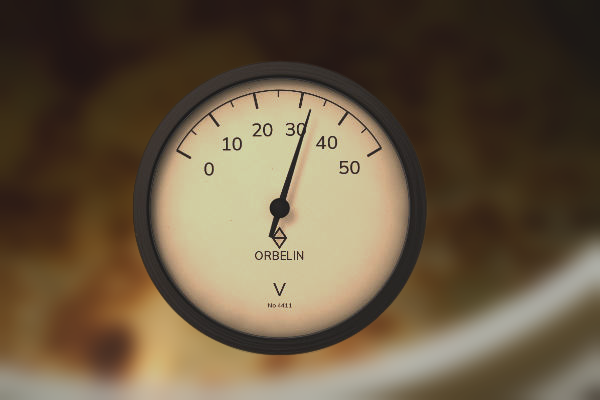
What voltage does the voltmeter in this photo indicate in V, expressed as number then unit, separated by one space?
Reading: 32.5 V
